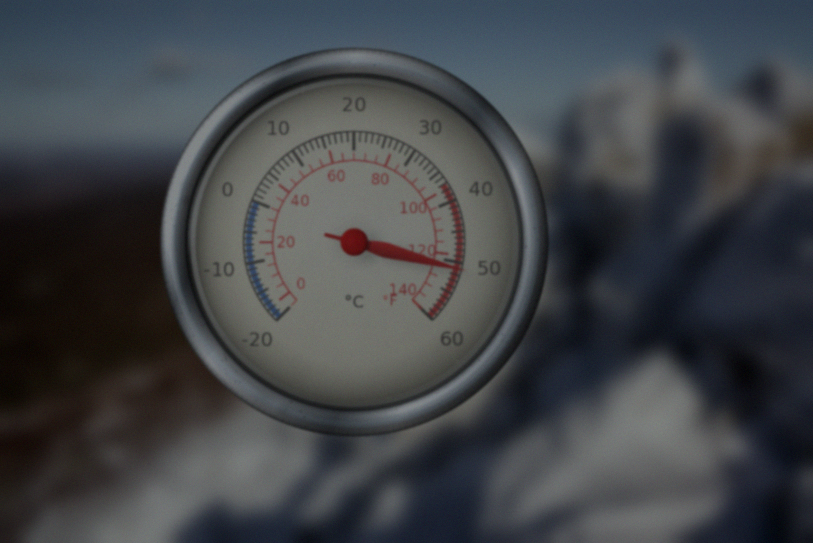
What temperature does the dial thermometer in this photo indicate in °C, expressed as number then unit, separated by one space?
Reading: 51 °C
